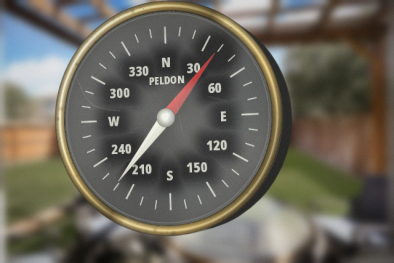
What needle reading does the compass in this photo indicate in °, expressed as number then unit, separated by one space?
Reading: 40 °
